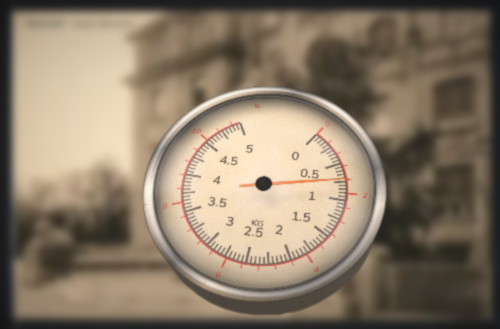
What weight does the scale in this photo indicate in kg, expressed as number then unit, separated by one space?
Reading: 0.75 kg
